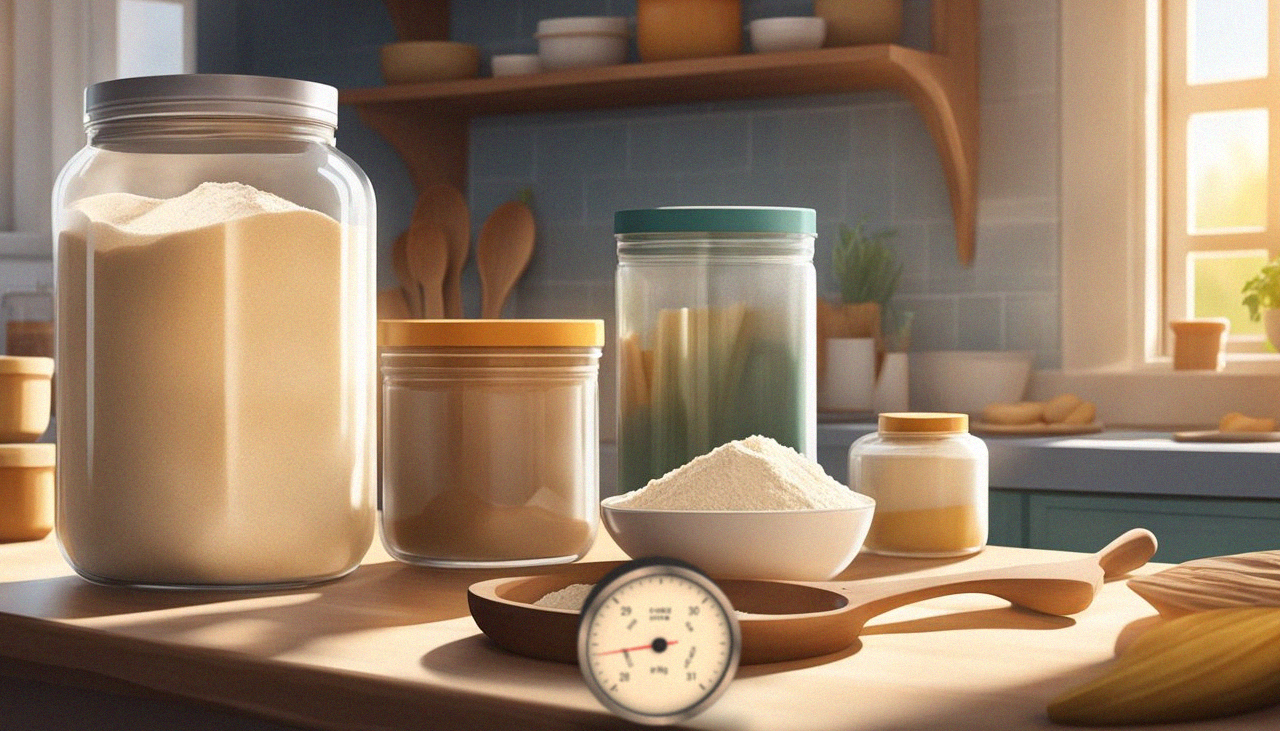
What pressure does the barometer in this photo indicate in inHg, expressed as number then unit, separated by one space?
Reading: 28.4 inHg
